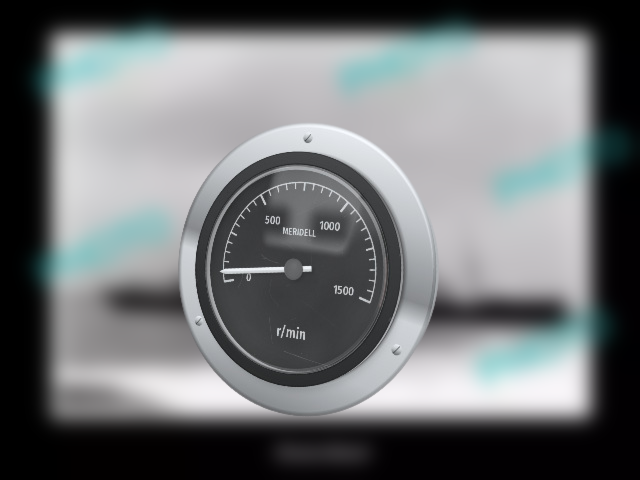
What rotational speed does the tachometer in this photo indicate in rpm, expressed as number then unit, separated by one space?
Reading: 50 rpm
